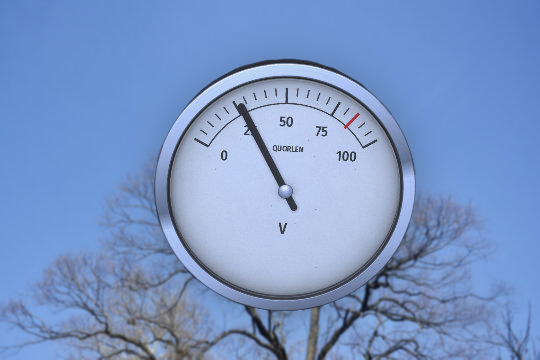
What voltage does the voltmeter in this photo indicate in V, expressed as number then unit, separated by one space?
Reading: 27.5 V
